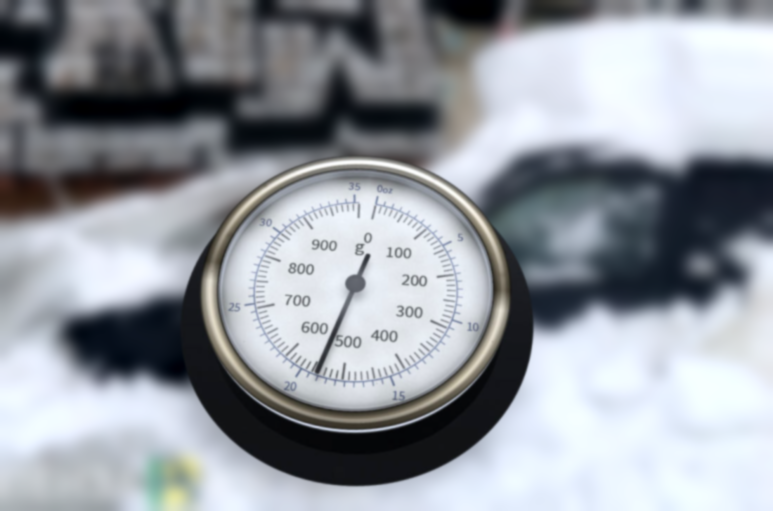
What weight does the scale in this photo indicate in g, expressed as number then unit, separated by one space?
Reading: 540 g
